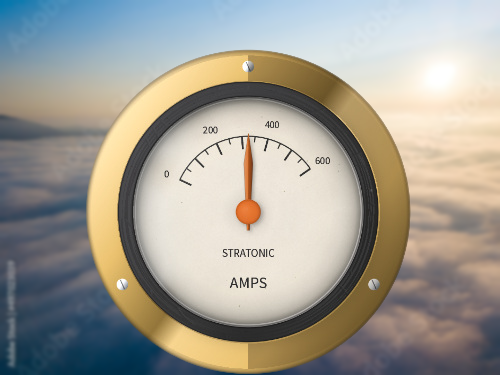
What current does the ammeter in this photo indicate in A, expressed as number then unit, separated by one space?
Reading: 325 A
